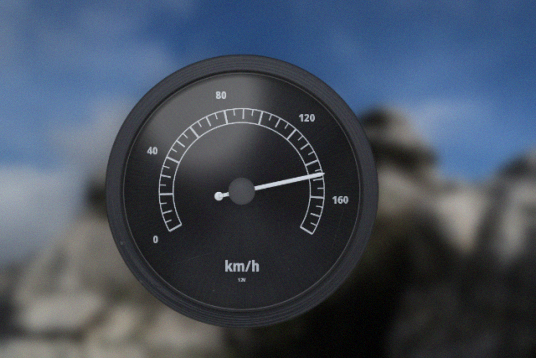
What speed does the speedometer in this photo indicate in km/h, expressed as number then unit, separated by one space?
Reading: 147.5 km/h
